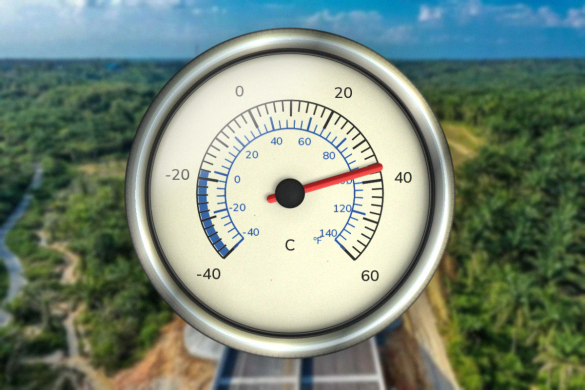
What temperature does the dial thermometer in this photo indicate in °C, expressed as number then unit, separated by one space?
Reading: 37 °C
